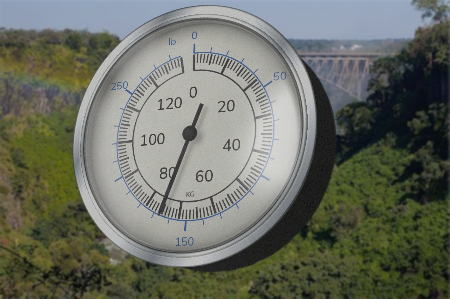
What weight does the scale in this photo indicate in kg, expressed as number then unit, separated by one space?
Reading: 75 kg
